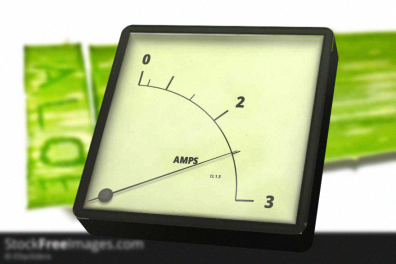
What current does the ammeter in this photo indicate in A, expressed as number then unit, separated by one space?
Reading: 2.5 A
